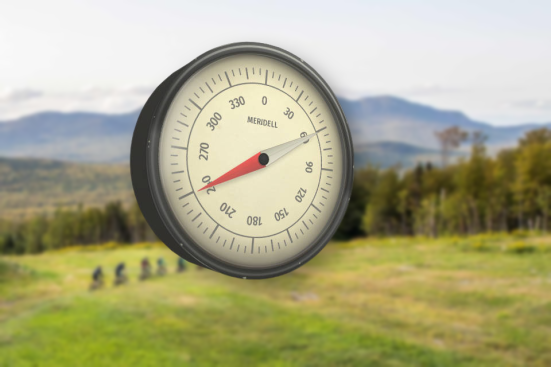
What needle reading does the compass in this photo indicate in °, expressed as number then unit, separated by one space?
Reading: 240 °
